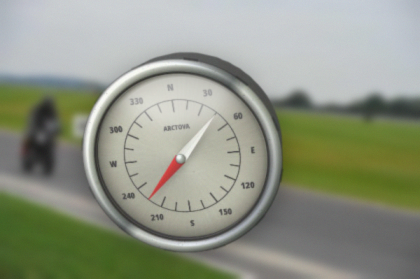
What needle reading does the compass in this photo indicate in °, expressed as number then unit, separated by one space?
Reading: 225 °
